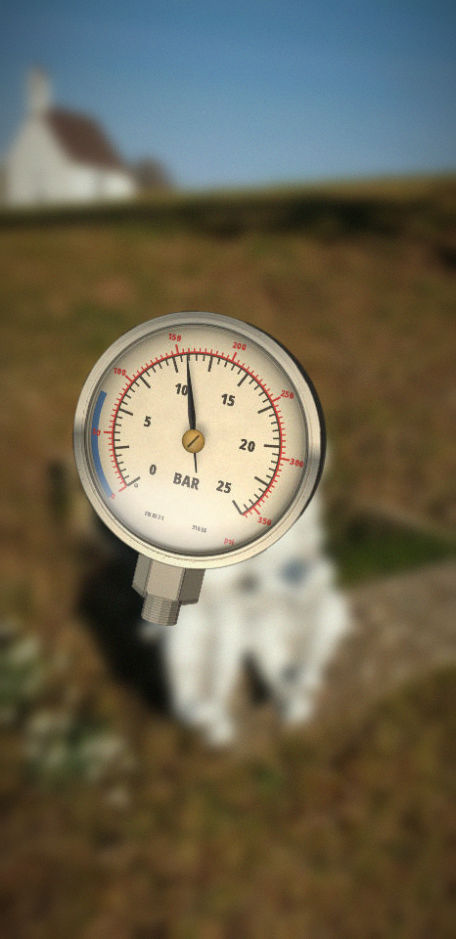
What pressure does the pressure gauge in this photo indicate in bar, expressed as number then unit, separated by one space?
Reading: 11 bar
